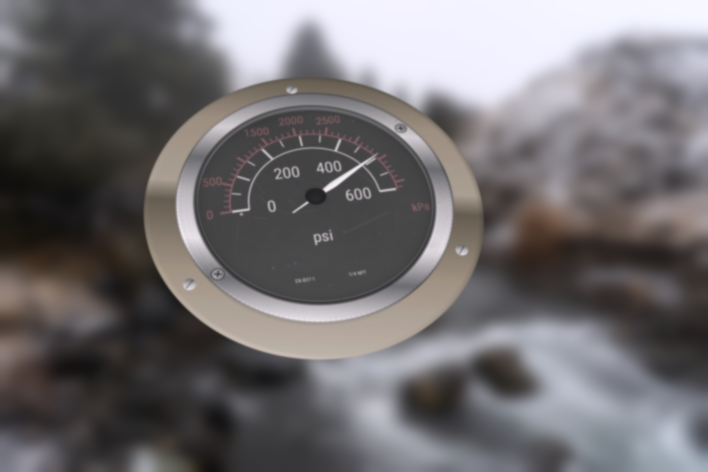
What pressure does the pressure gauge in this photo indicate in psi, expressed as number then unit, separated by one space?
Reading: 500 psi
